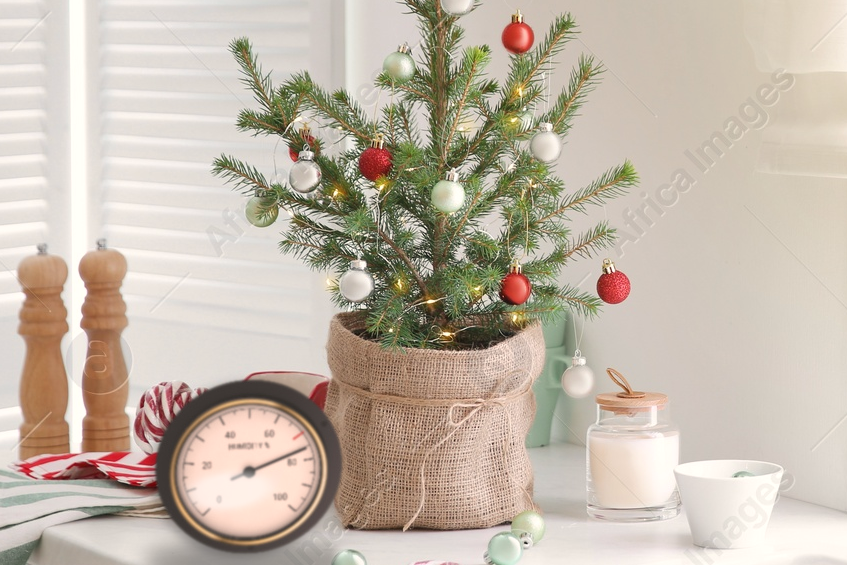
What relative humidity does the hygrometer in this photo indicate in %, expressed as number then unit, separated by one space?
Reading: 75 %
